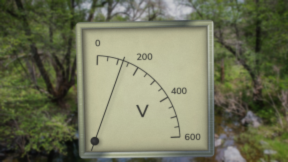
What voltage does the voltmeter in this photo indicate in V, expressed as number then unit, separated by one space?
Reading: 125 V
